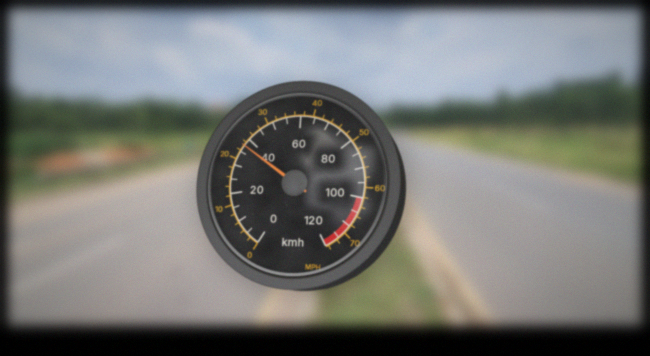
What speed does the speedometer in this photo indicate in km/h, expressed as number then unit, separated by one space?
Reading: 37.5 km/h
